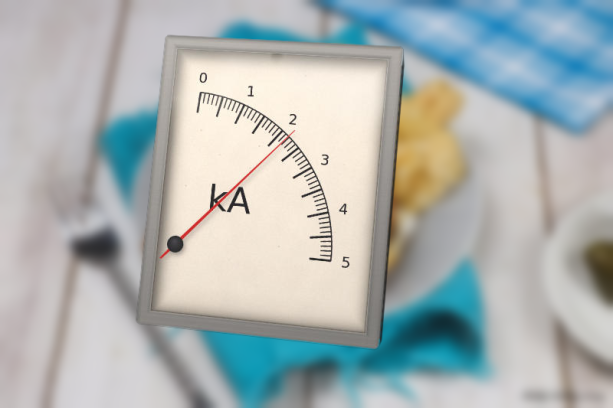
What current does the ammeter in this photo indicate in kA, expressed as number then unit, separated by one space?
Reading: 2.2 kA
